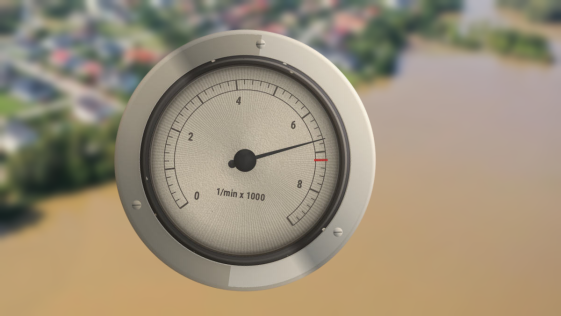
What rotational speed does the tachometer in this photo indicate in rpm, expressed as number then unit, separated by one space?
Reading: 6700 rpm
